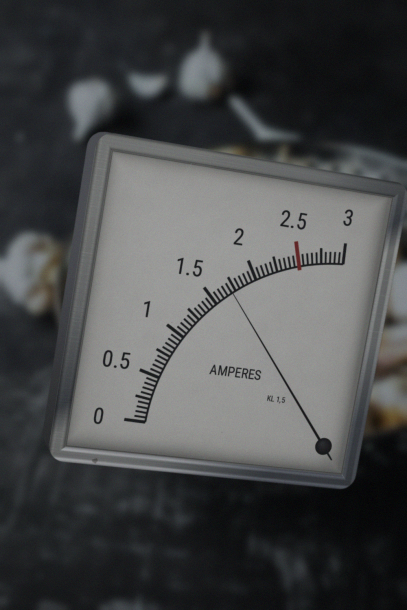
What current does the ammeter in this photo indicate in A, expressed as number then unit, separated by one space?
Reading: 1.7 A
